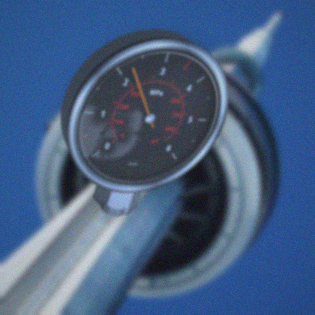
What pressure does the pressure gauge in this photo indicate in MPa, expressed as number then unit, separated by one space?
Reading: 2.25 MPa
